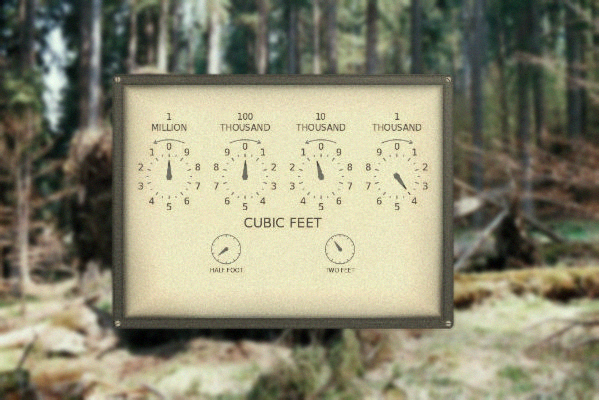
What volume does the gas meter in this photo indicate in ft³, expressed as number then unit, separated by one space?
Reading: 400 ft³
